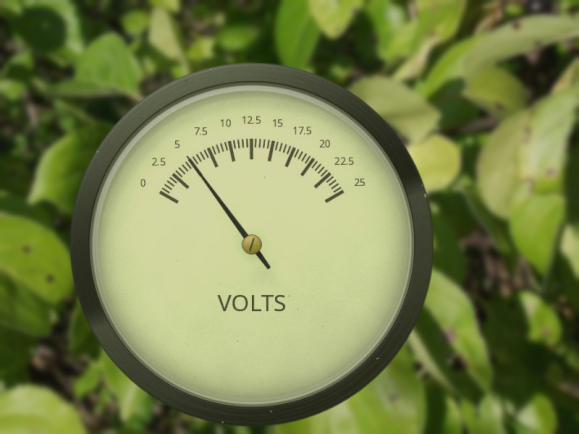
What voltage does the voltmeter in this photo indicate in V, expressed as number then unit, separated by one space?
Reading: 5 V
